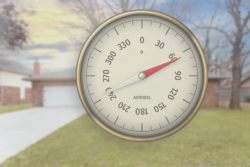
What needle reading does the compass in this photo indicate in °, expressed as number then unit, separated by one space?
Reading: 65 °
